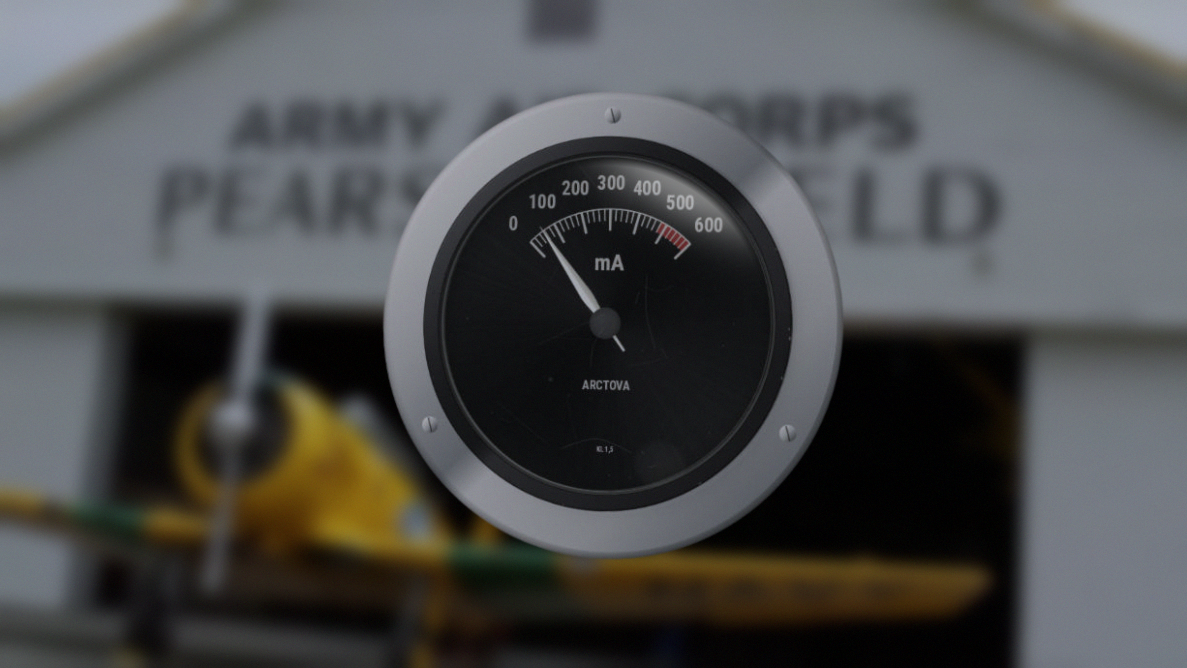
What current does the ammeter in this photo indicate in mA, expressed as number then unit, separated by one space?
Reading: 60 mA
